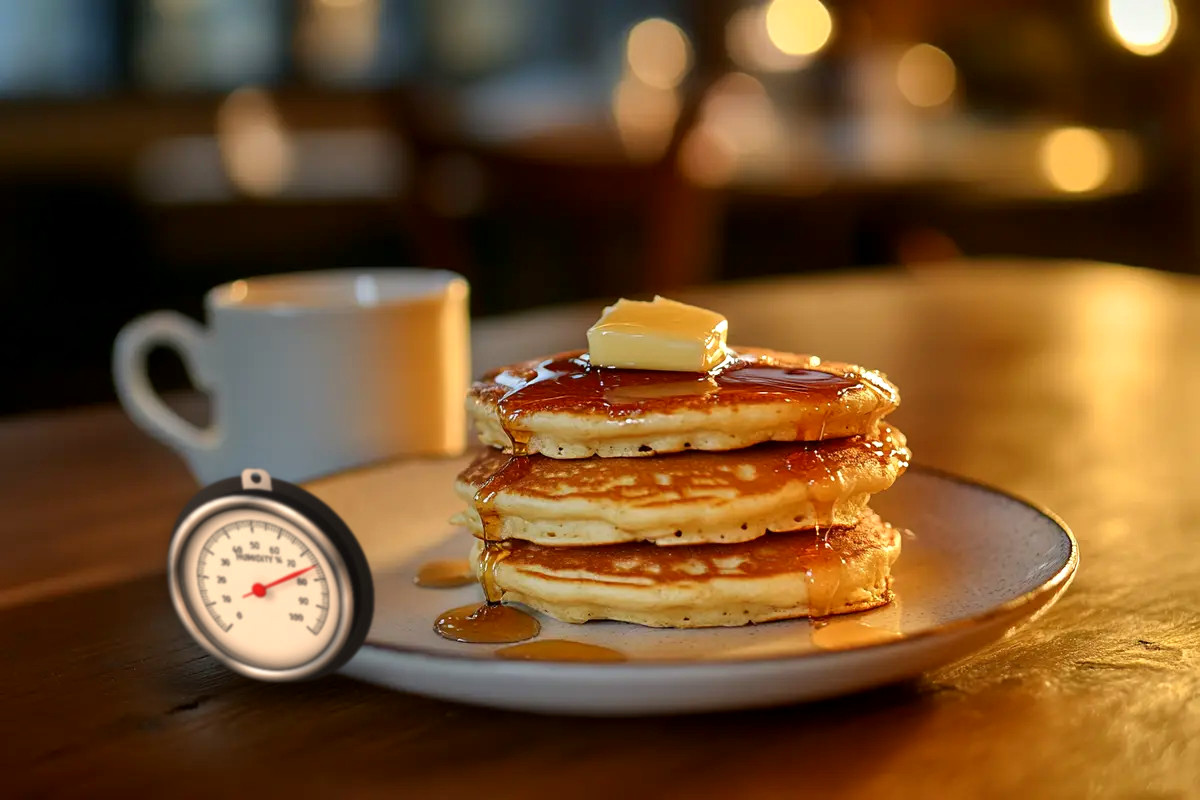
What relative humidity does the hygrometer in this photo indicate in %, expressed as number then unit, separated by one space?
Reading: 75 %
